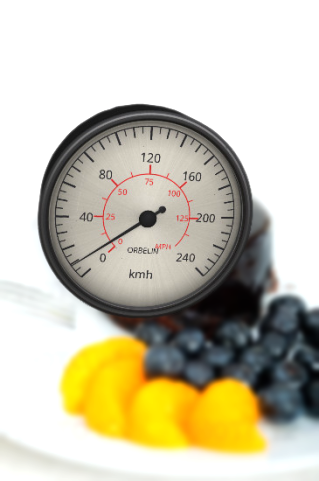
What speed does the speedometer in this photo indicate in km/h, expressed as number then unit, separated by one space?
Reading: 10 km/h
